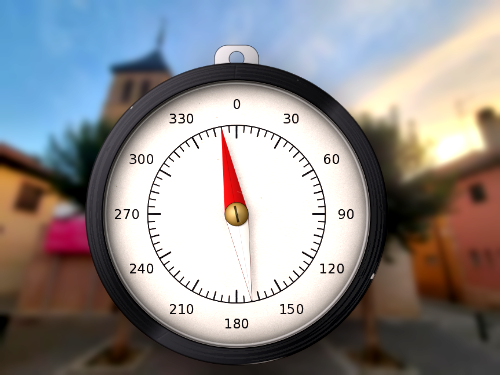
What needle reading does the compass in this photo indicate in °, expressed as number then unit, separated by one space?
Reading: 350 °
